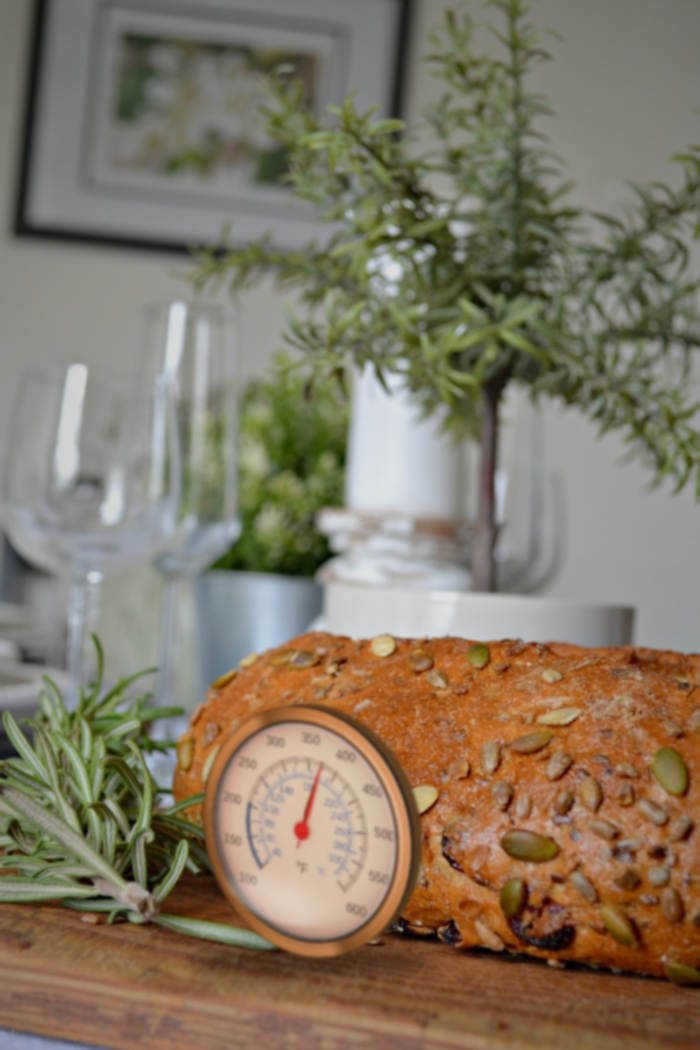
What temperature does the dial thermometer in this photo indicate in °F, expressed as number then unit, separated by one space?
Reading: 375 °F
